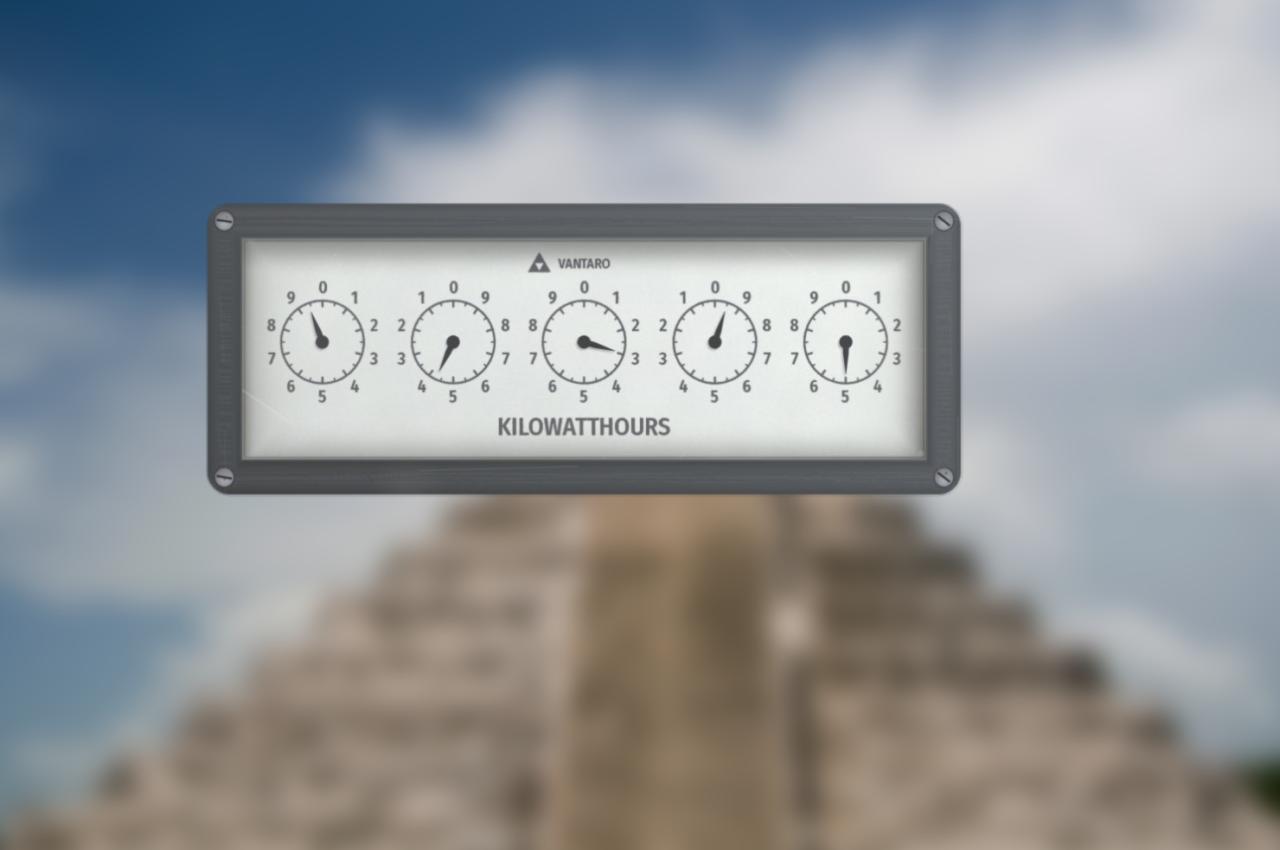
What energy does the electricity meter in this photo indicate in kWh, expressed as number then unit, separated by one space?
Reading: 94295 kWh
